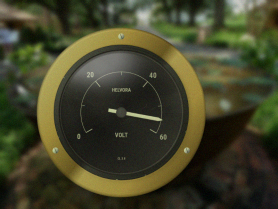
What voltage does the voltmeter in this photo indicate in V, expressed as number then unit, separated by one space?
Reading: 55 V
